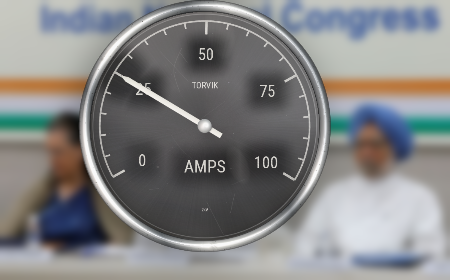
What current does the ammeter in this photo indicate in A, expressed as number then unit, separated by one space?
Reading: 25 A
